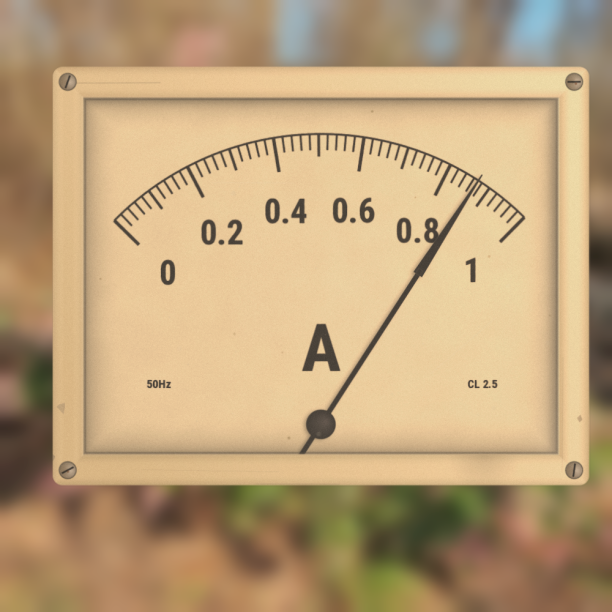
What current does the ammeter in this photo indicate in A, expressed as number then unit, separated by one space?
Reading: 0.87 A
